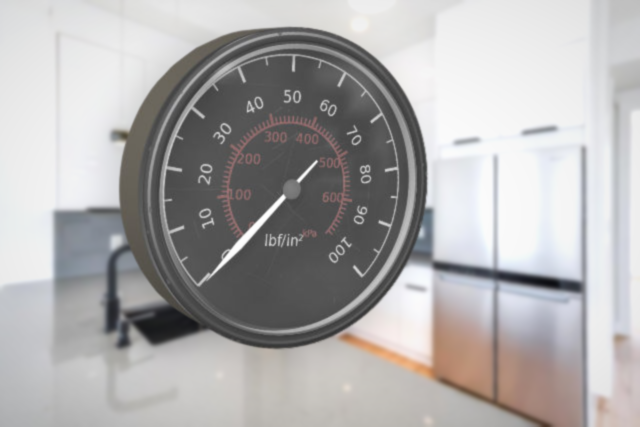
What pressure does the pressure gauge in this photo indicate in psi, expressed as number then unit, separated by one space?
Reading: 0 psi
